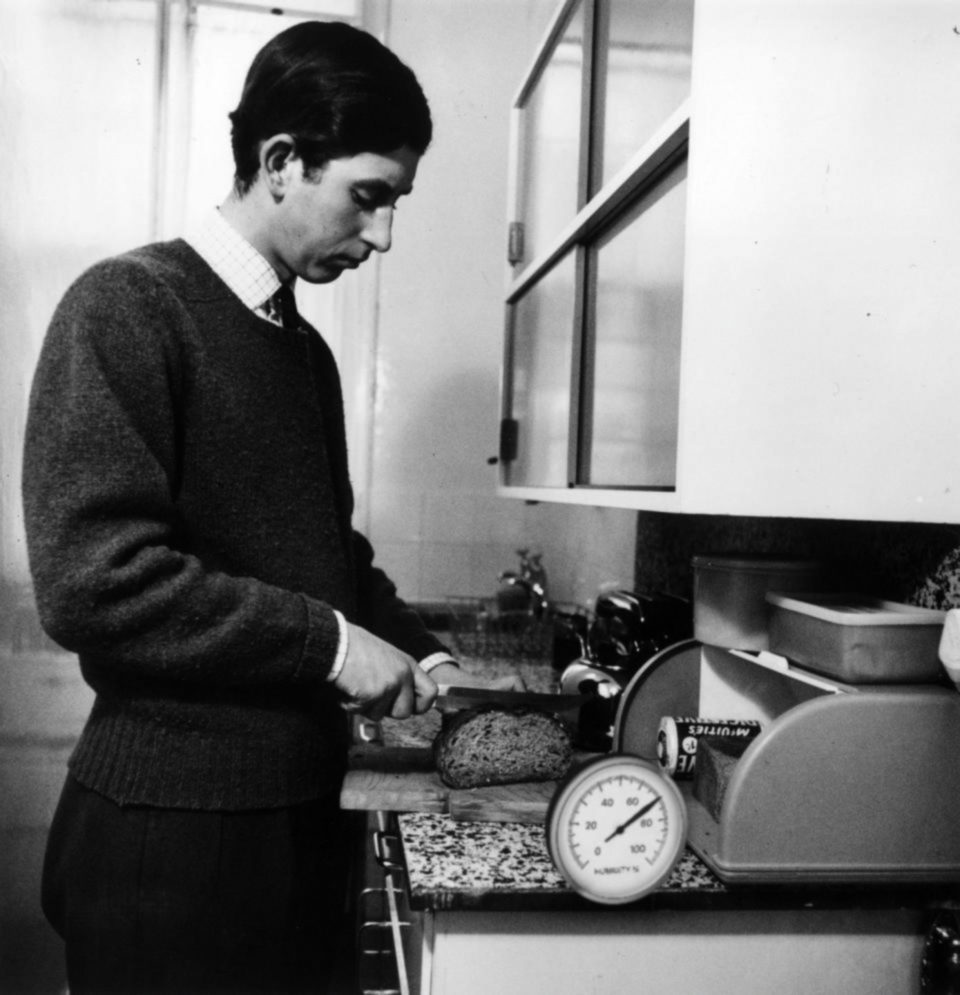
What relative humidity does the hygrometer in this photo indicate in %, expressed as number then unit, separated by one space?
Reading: 70 %
